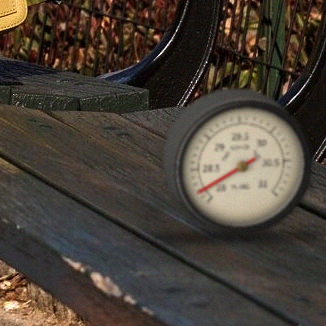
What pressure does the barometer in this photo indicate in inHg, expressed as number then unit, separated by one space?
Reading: 28.2 inHg
